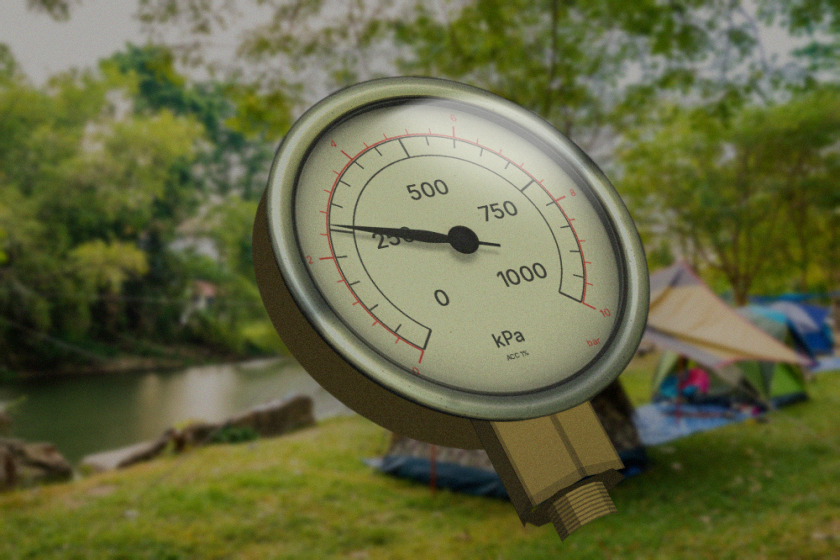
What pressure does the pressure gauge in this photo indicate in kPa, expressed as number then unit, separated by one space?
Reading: 250 kPa
